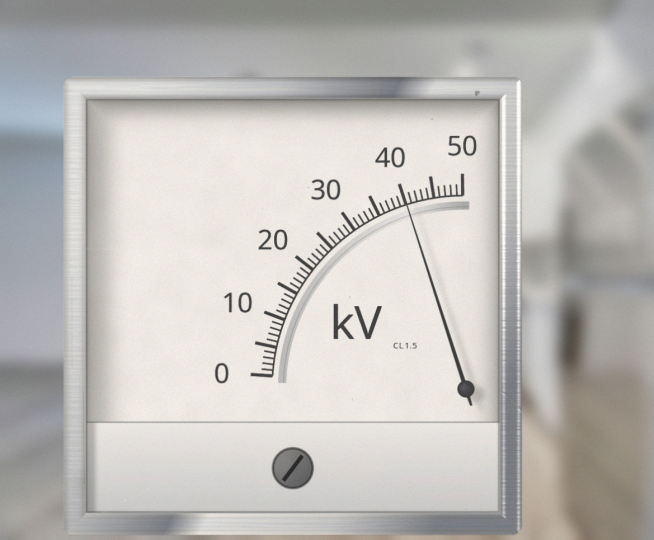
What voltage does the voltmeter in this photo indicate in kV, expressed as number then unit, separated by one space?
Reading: 40 kV
